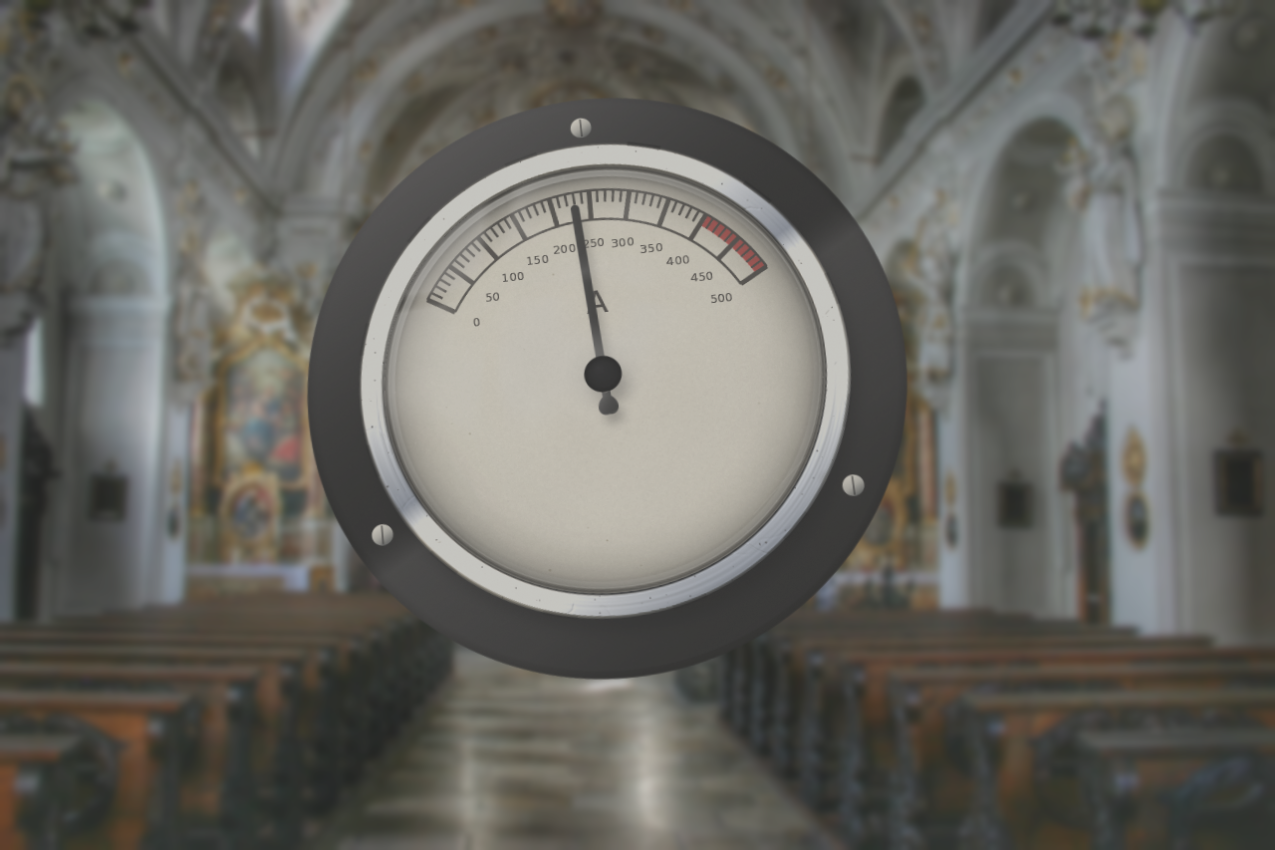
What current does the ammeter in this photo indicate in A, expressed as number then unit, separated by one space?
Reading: 230 A
